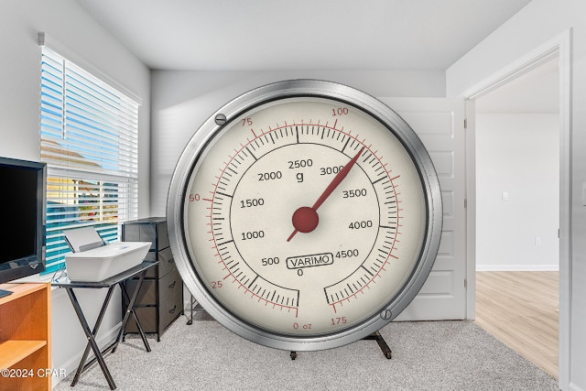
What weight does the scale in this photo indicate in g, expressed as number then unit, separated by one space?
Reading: 3150 g
